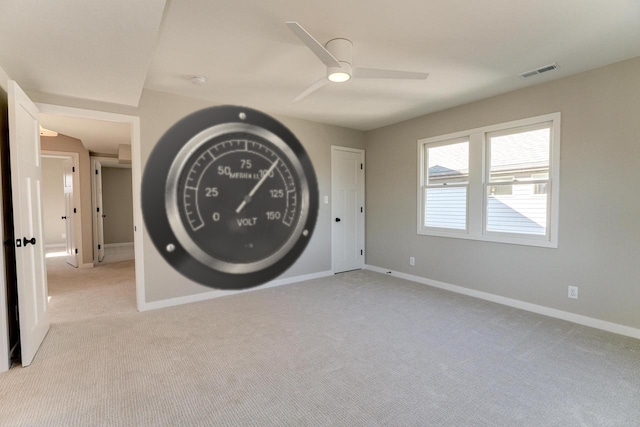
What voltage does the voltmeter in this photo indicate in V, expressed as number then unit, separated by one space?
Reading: 100 V
